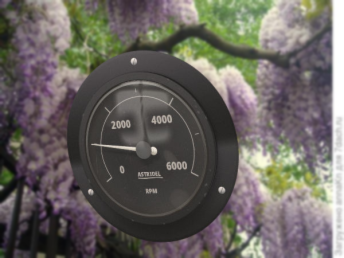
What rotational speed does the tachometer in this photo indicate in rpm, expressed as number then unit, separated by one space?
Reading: 1000 rpm
